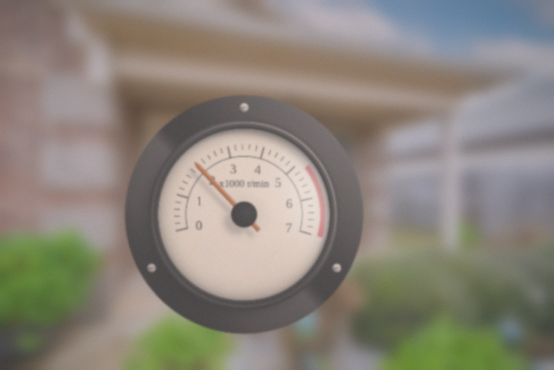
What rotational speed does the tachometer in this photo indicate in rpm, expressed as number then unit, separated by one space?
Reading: 2000 rpm
